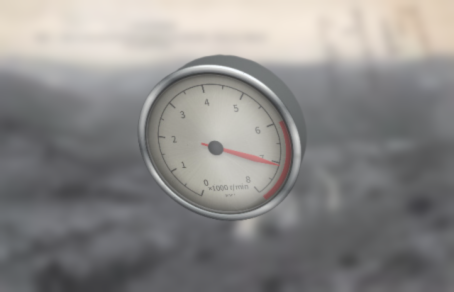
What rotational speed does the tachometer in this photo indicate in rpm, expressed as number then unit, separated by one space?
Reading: 7000 rpm
